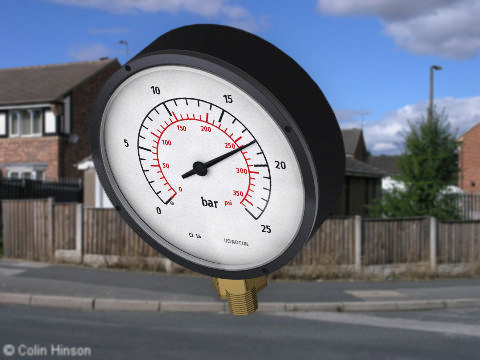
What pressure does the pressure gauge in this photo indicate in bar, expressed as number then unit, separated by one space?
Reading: 18 bar
